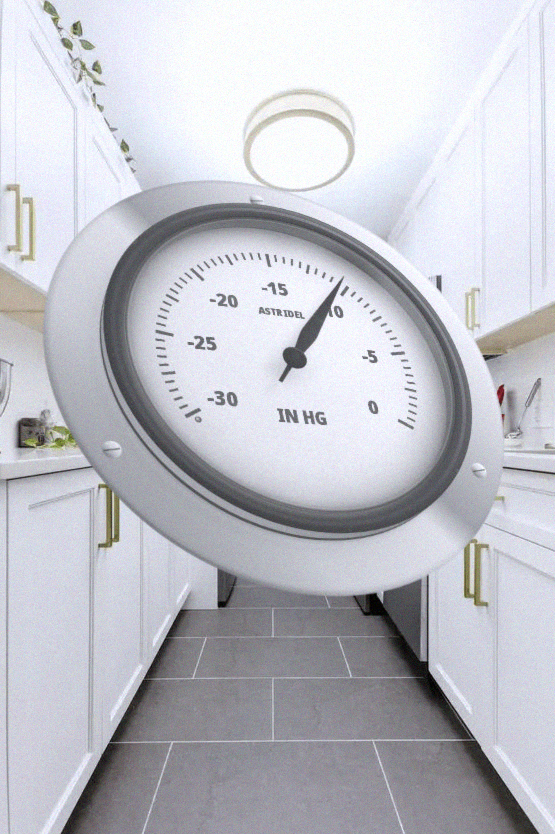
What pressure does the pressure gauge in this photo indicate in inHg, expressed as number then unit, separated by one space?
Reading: -10.5 inHg
